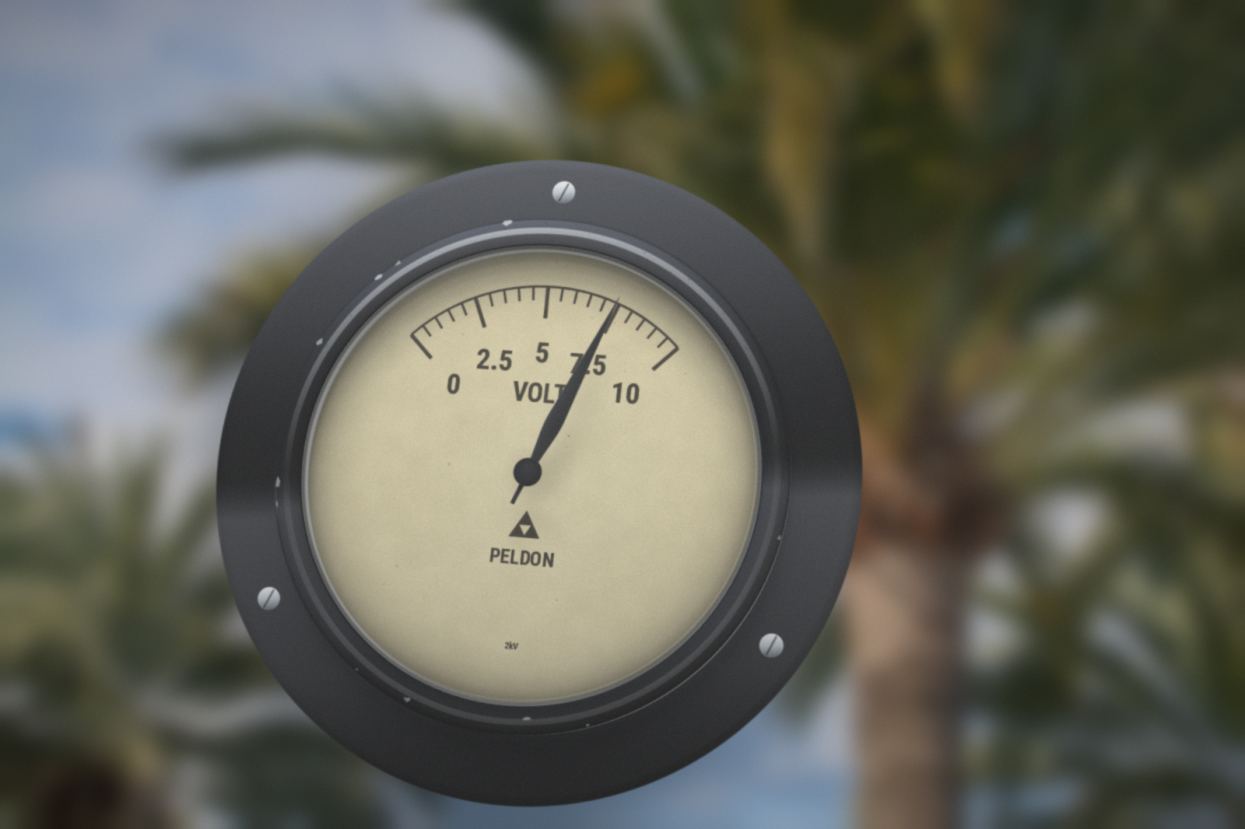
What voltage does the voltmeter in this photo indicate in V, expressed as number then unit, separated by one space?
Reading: 7.5 V
